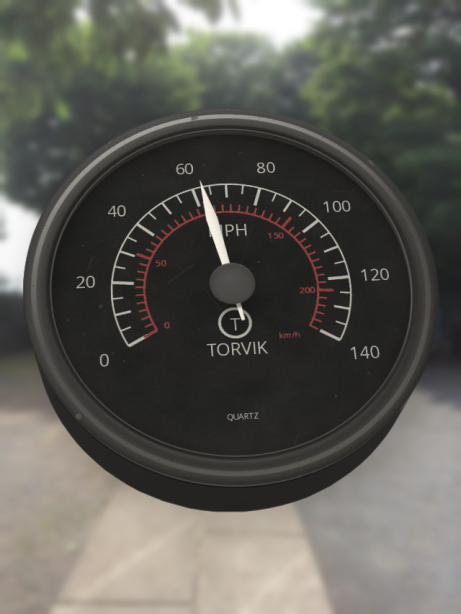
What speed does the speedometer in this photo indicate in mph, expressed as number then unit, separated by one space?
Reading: 62.5 mph
